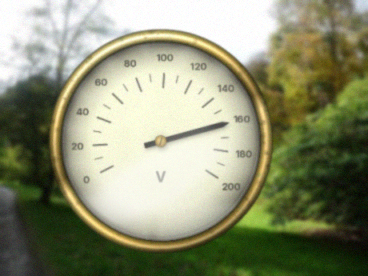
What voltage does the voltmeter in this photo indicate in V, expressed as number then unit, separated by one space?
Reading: 160 V
